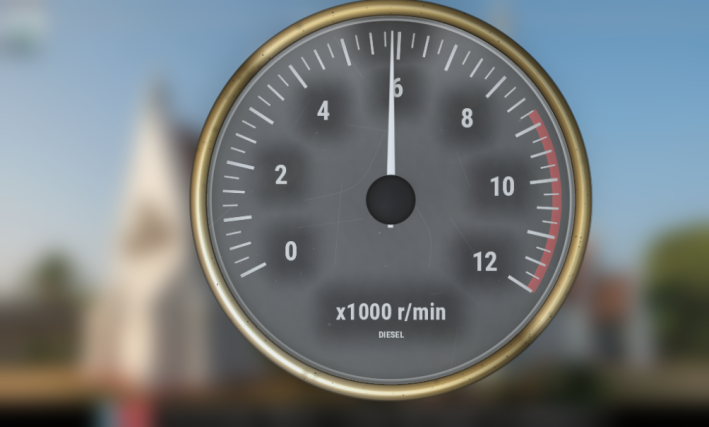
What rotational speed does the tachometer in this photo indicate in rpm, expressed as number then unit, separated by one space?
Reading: 5875 rpm
